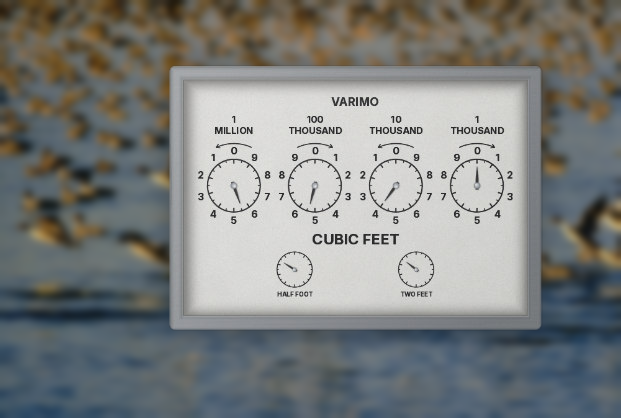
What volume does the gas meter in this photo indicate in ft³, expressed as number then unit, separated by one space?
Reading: 554000 ft³
